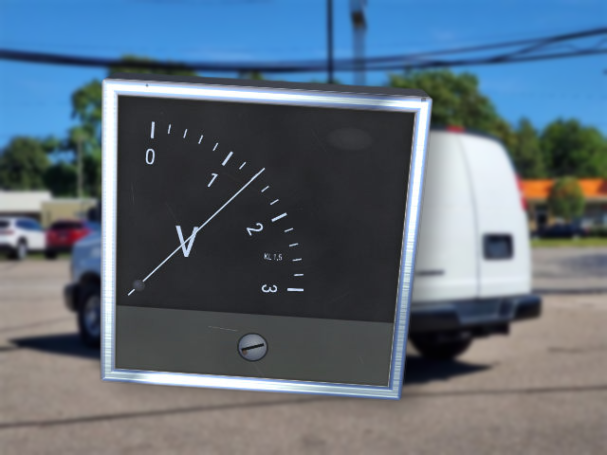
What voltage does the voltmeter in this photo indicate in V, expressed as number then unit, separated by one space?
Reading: 1.4 V
